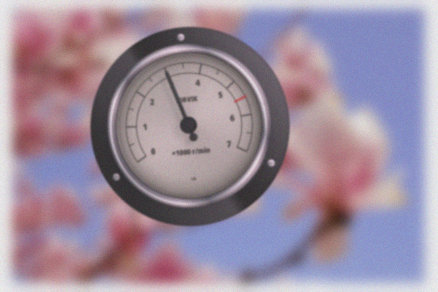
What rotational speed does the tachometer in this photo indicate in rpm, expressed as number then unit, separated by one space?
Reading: 3000 rpm
